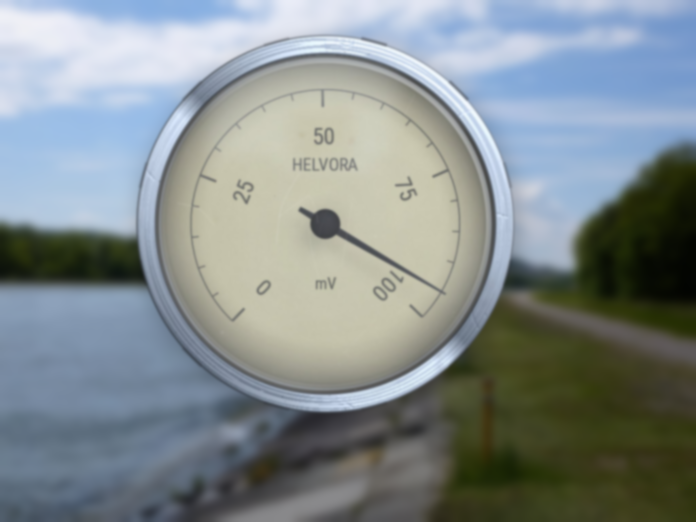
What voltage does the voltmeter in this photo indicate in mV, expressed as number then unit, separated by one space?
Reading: 95 mV
